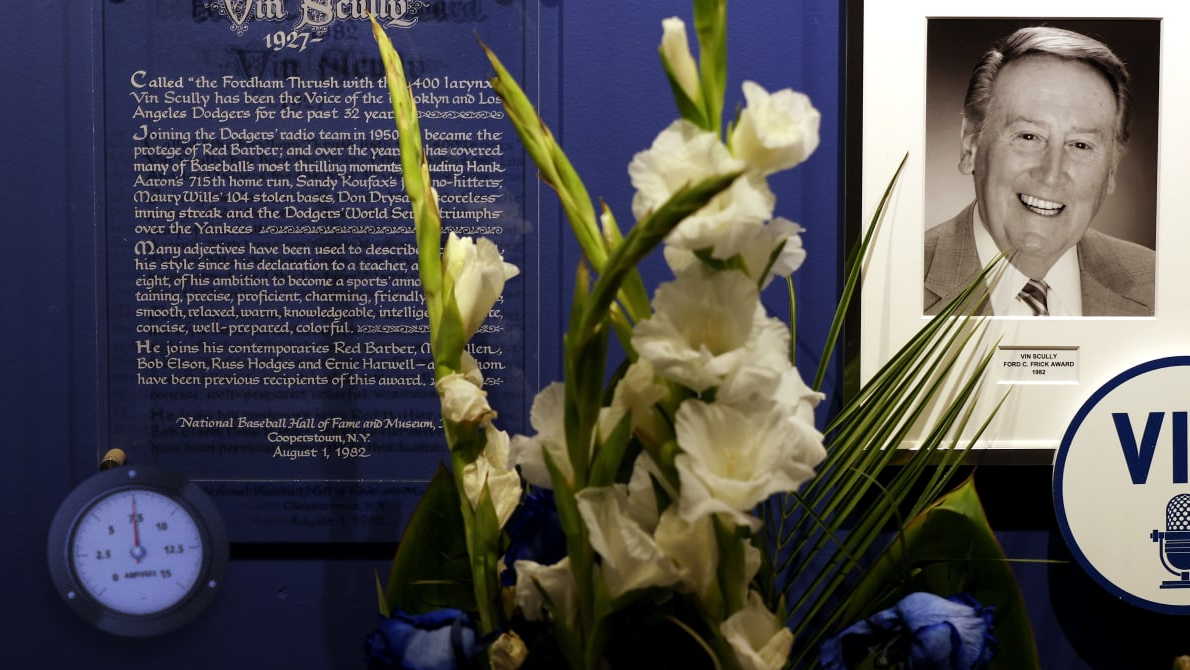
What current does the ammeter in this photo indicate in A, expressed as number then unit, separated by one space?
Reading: 7.5 A
